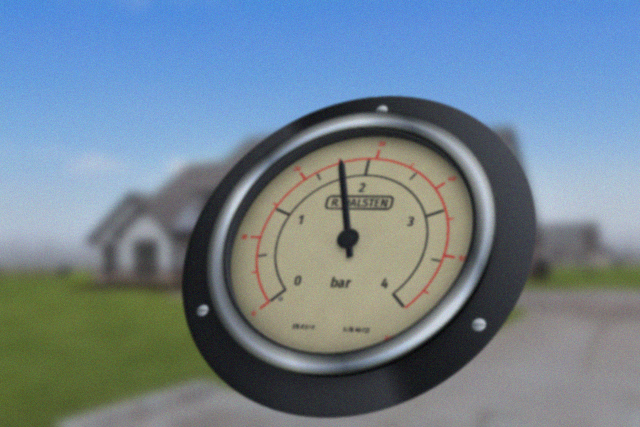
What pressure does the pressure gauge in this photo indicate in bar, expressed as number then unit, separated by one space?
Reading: 1.75 bar
